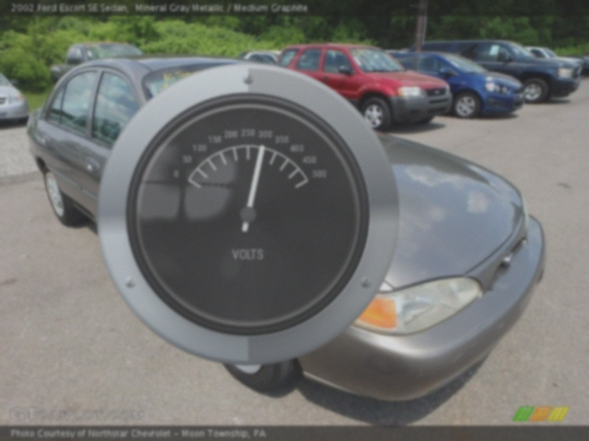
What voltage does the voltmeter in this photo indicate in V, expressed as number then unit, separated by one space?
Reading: 300 V
